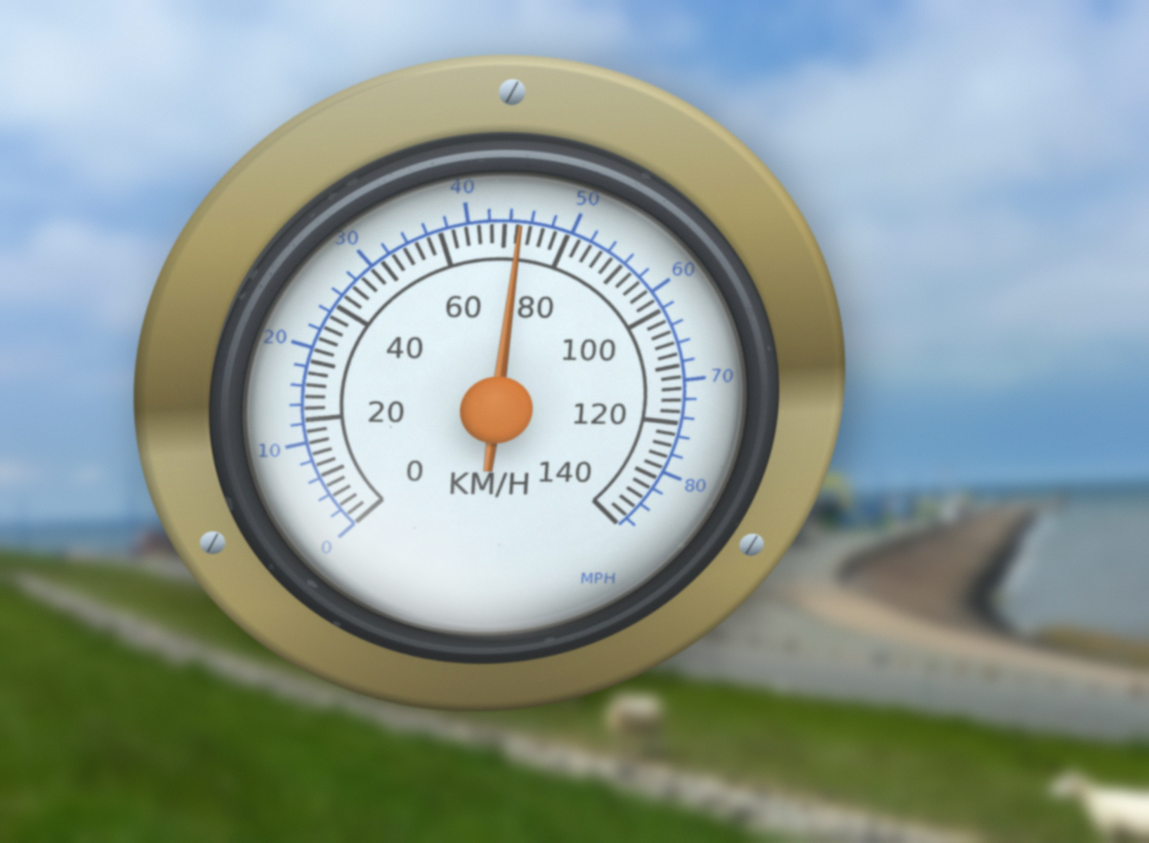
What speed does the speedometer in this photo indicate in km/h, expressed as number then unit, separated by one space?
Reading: 72 km/h
